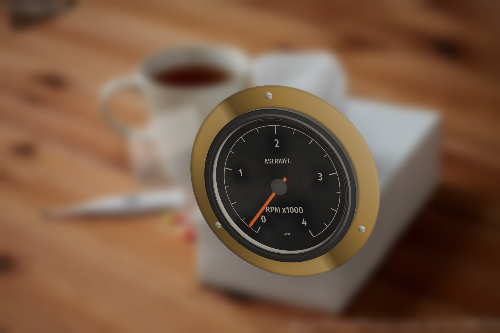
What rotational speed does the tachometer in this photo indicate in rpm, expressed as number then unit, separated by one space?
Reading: 125 rpm
